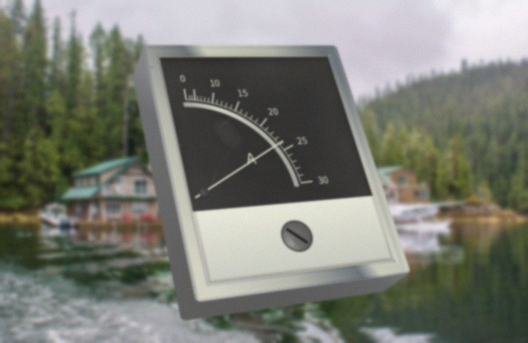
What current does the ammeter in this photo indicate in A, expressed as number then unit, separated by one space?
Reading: 24 A
